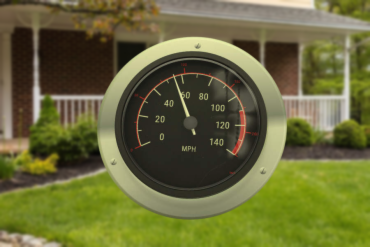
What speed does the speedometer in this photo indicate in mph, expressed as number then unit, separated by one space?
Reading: 55 mph
